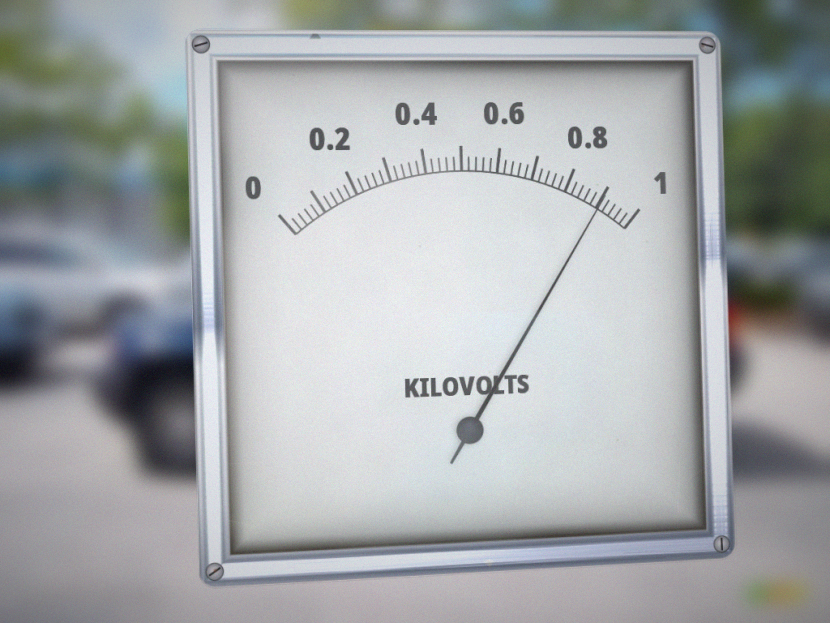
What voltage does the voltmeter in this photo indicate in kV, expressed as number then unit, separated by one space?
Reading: 0.9 kV
